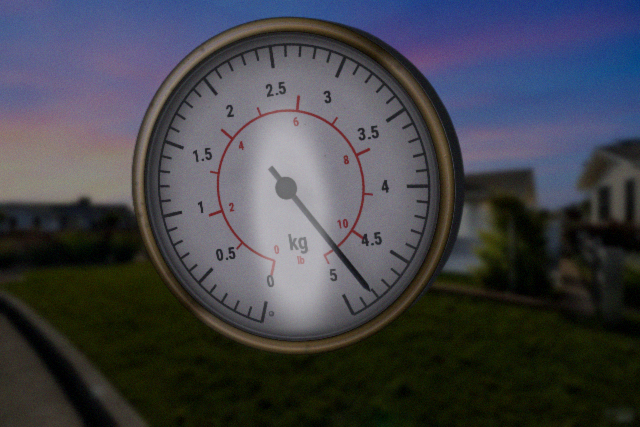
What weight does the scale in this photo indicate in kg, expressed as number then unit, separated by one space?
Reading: 4.8 kg
